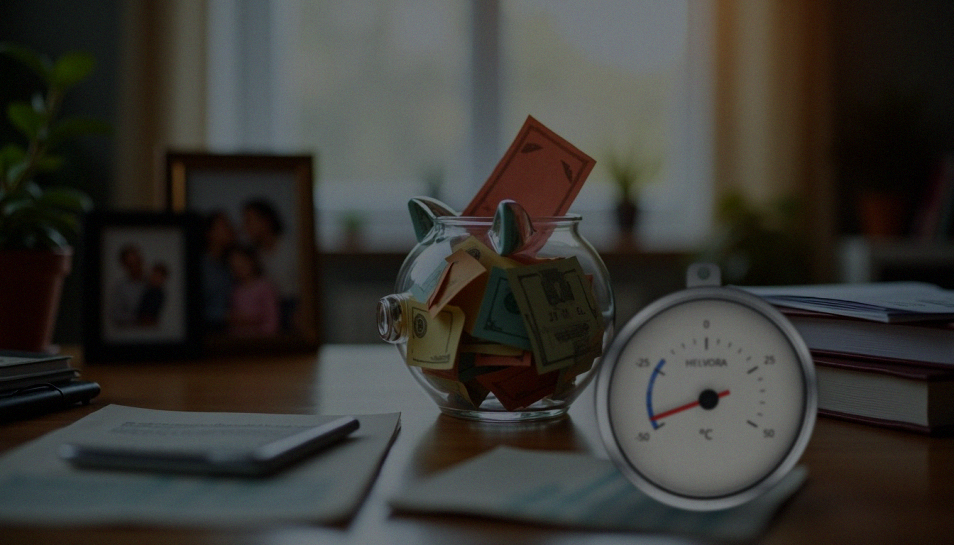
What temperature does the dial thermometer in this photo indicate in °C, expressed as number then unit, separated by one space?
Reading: -45 °C
